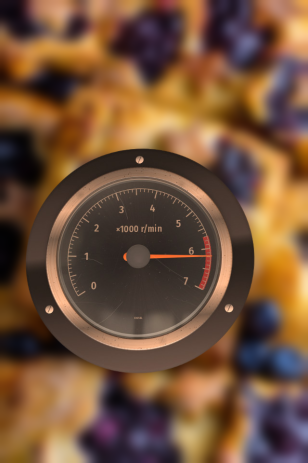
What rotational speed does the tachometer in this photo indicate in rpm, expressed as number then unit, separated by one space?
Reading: 6200 rpm
